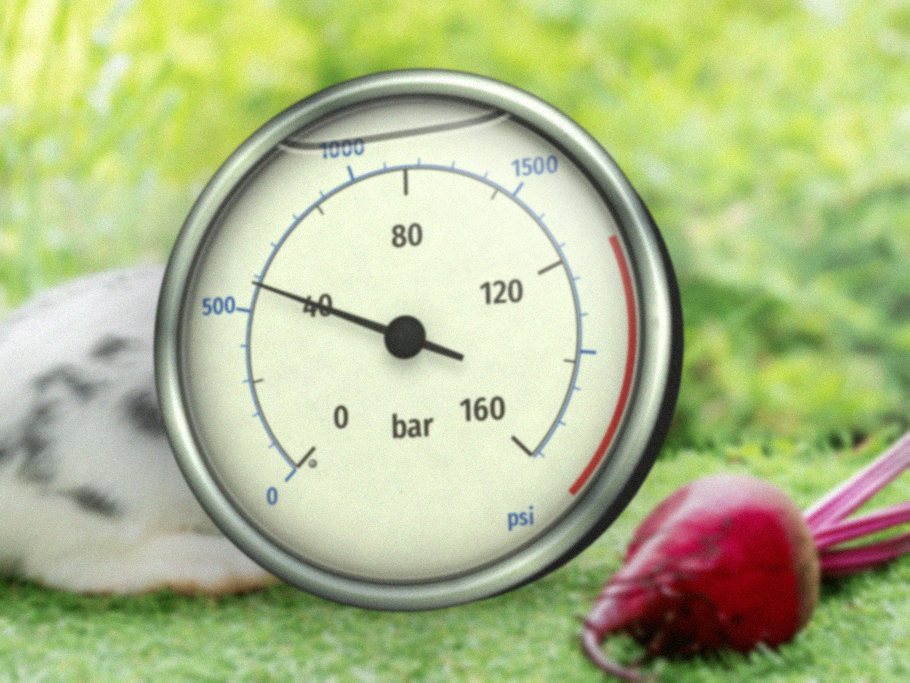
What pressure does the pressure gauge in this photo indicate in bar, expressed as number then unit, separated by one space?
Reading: 40 bar
